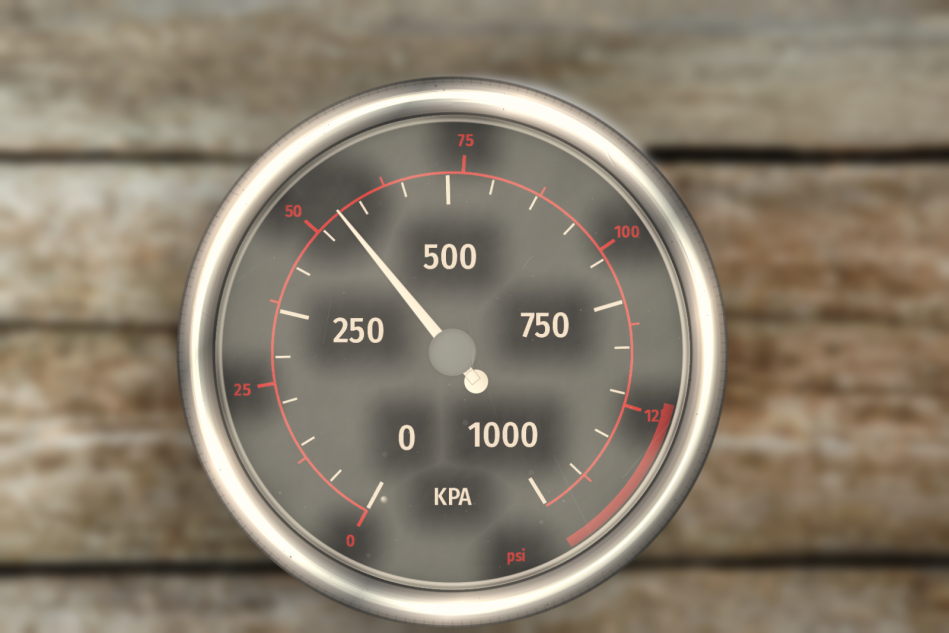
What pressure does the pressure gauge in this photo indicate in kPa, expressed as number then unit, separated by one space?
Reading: 375 kPa
